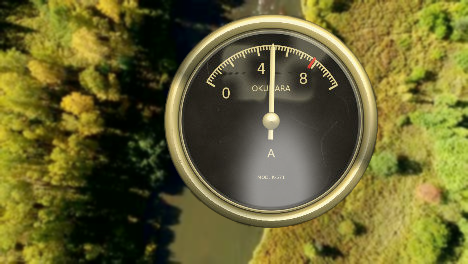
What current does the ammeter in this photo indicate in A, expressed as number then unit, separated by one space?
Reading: 5 A
